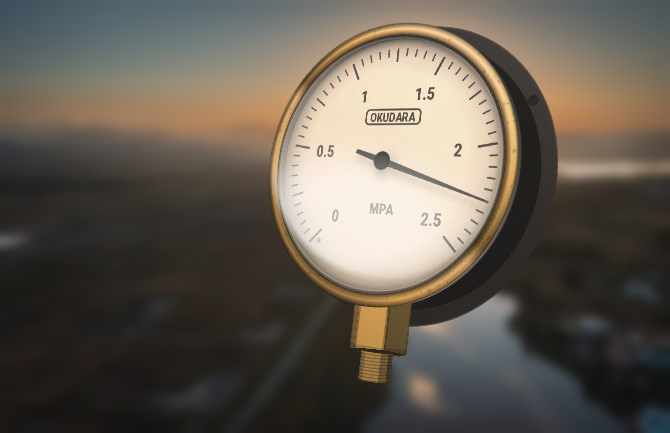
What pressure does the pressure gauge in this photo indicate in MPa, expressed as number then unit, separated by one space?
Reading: 2.25 MPa
